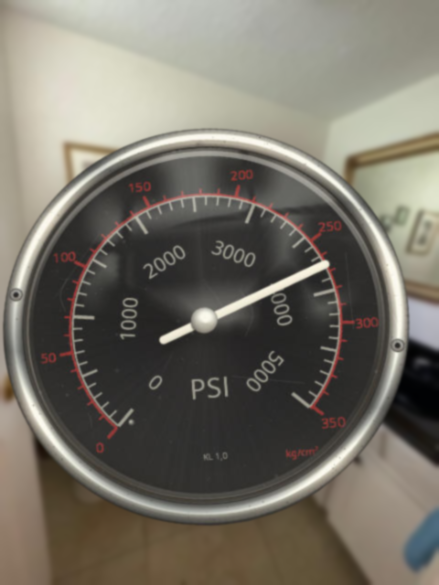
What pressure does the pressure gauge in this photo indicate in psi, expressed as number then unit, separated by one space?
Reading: 3800 psi
